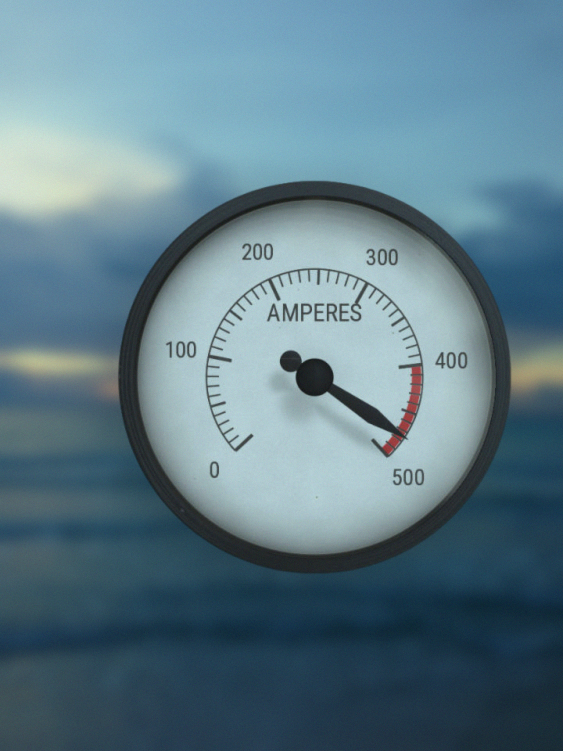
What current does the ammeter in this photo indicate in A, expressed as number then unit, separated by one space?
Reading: 475 A
